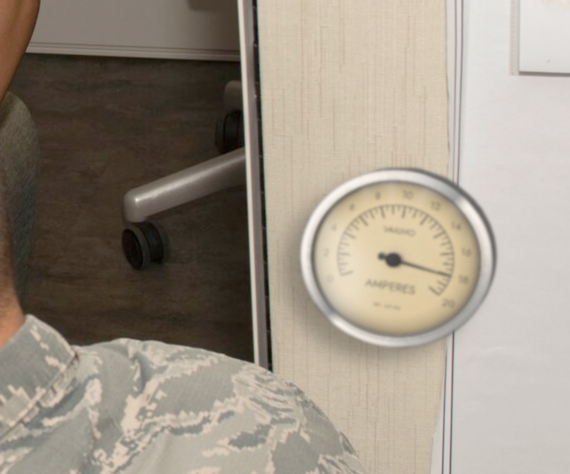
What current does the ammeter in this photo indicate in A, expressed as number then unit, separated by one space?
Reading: 18 A
